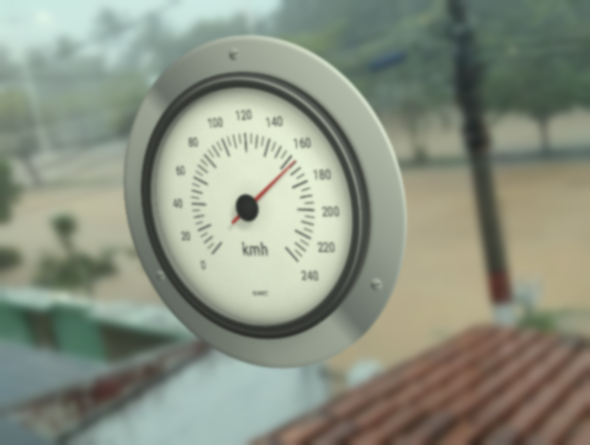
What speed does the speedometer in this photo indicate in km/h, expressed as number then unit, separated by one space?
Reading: 165 km/h
